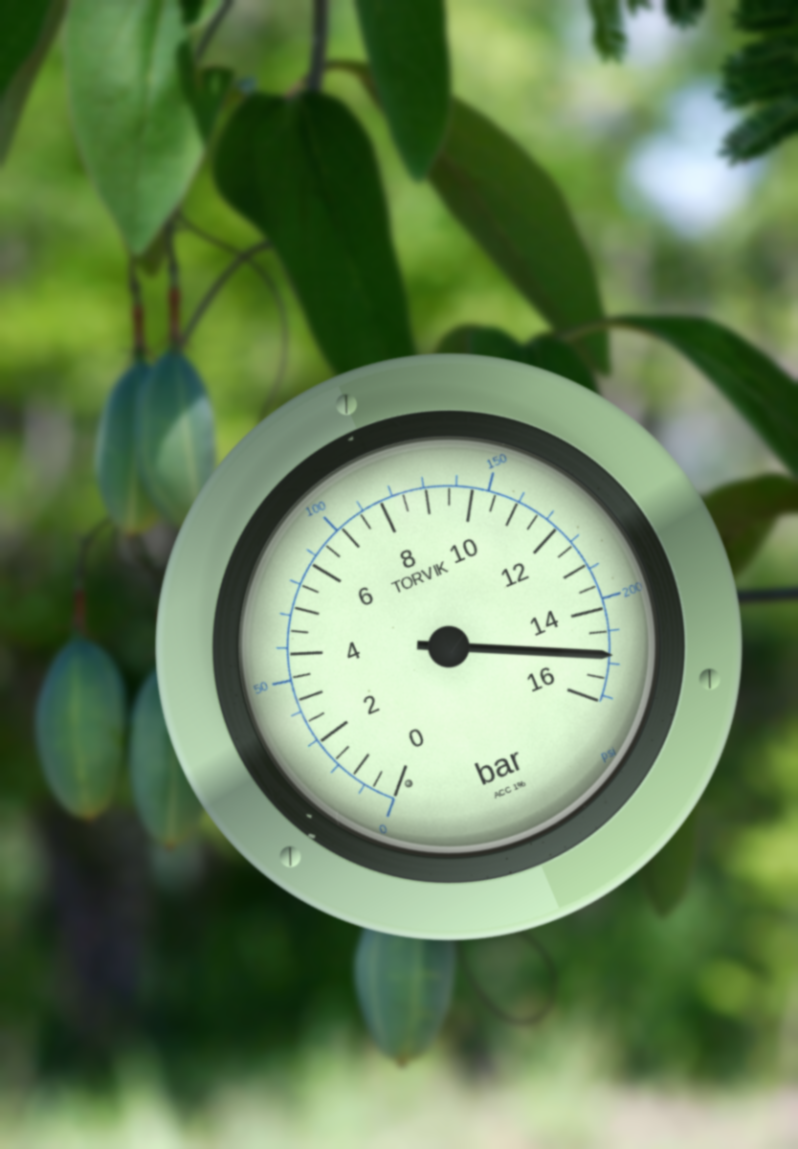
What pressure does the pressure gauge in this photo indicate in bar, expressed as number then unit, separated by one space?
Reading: 15 bar
